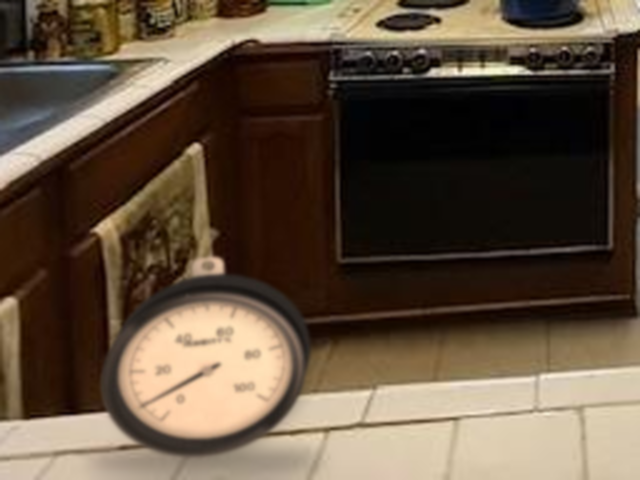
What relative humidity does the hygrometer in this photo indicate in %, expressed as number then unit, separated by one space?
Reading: 8 %
